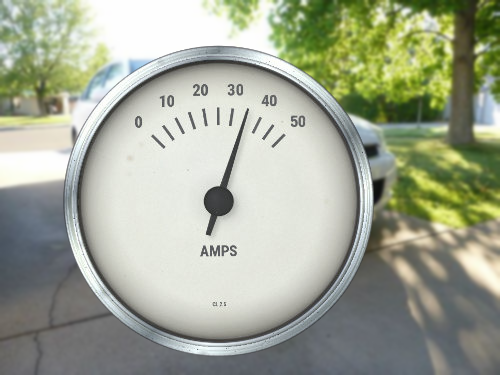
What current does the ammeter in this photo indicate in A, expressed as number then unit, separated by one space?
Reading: 35 A
